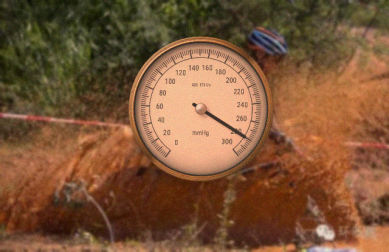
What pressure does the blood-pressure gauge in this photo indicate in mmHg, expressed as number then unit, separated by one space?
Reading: 280 mmHg
